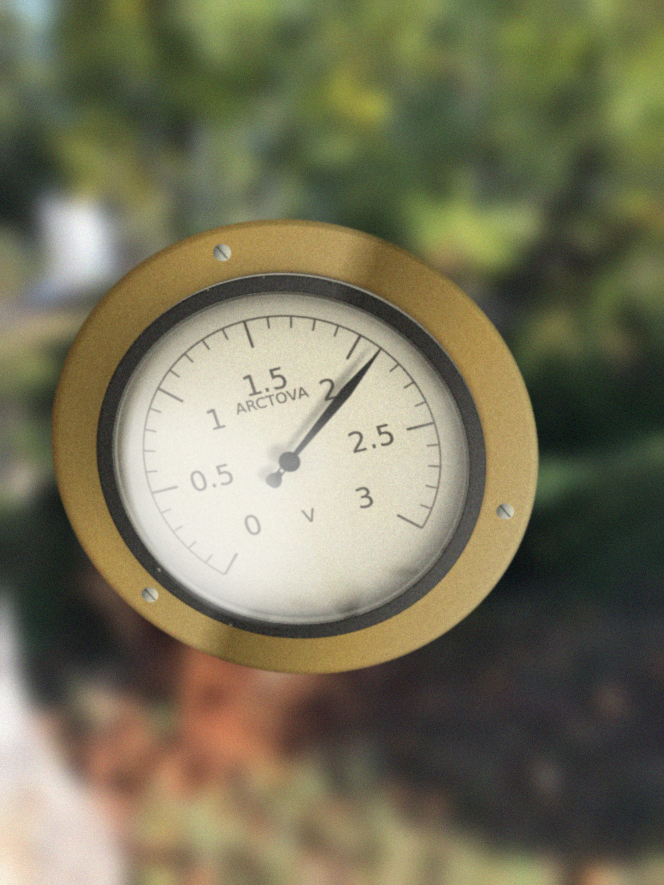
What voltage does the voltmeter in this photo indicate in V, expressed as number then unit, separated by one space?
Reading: 2.1 V
